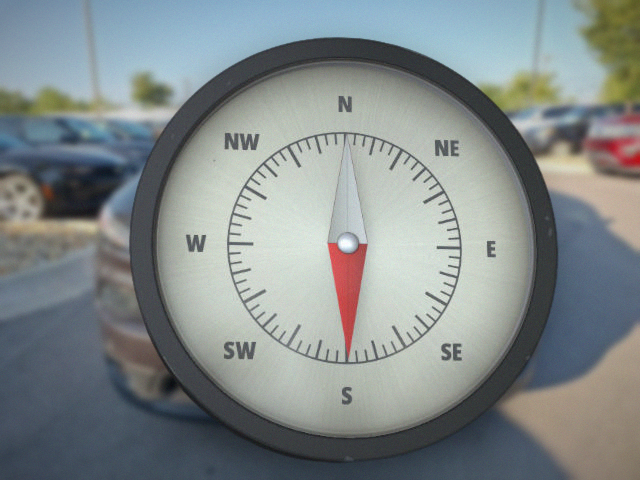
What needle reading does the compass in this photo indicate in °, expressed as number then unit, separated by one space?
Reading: 180 °
